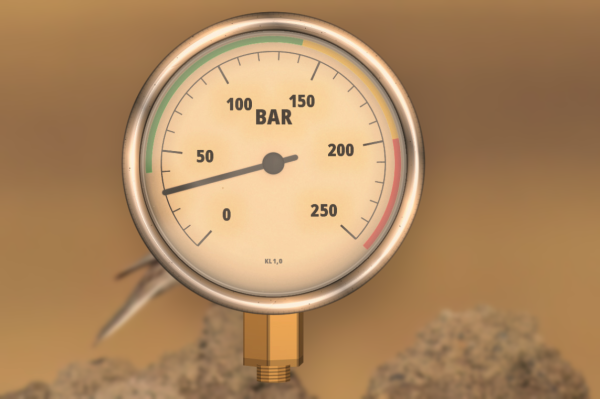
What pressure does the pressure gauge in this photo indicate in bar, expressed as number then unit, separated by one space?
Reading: 30 bar
